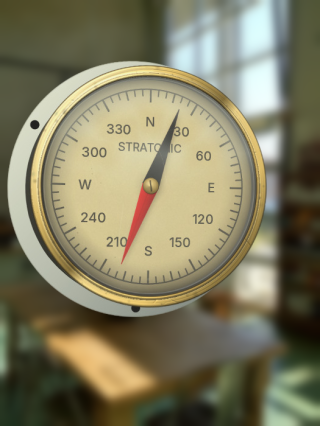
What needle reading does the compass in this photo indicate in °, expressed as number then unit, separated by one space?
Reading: 200 °
